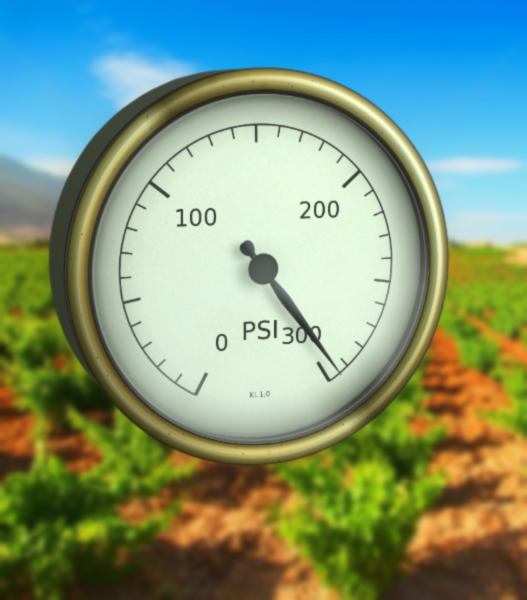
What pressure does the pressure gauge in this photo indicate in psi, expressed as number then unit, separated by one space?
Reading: 295 psi
